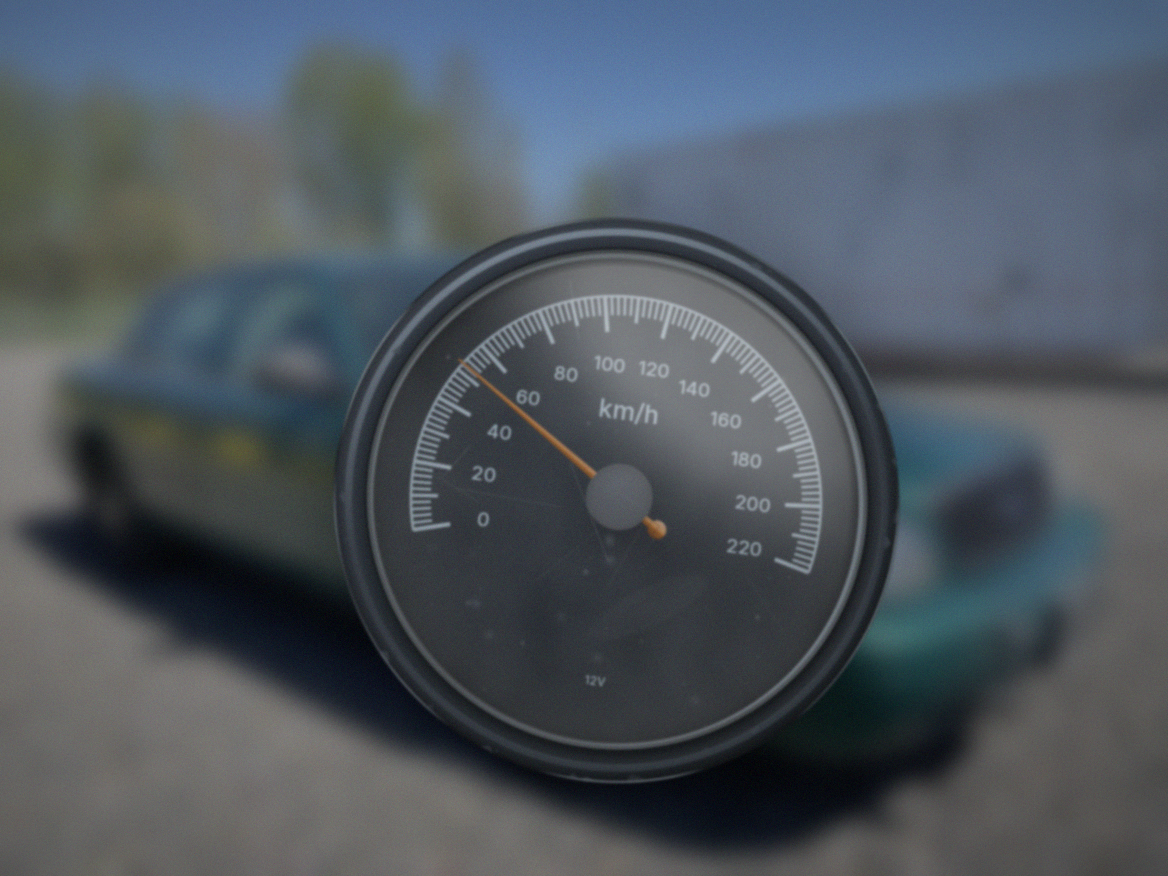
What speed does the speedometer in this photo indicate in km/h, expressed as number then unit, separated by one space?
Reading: 52 km/h
